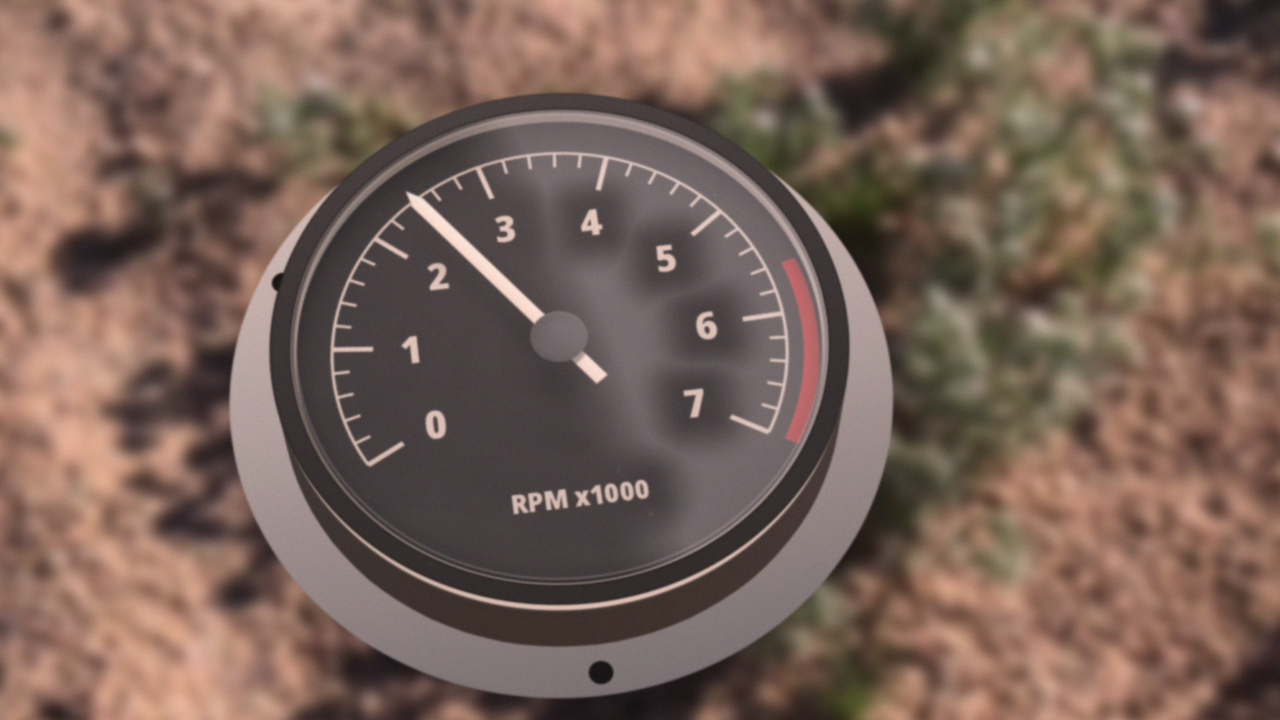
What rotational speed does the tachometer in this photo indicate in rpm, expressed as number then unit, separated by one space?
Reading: 2400 rpm
